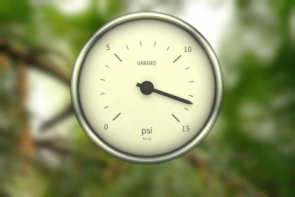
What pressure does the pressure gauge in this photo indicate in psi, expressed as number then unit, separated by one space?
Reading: 13.5 psi
